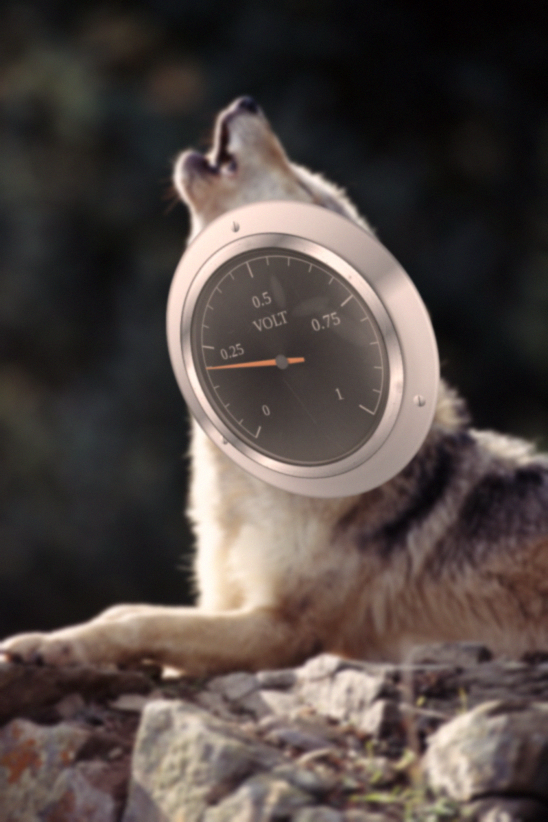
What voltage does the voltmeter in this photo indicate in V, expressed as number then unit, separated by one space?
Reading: 0.2 V
